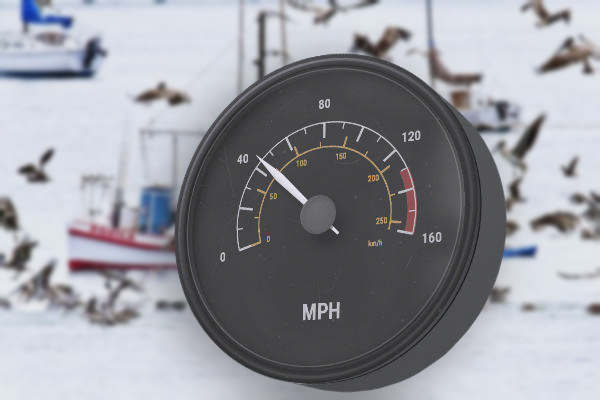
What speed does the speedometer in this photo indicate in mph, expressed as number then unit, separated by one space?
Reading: 45 mph
